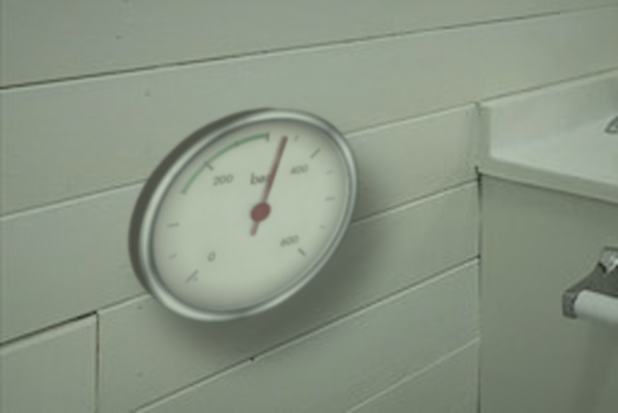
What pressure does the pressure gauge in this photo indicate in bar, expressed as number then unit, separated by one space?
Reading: 325 bar
